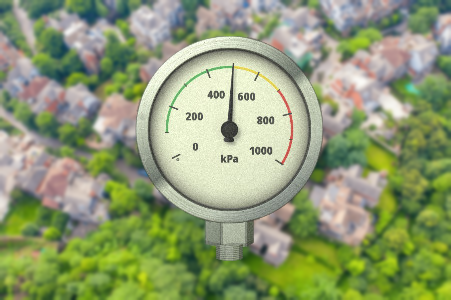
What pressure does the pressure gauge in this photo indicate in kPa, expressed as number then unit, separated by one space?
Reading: 500 kPa
